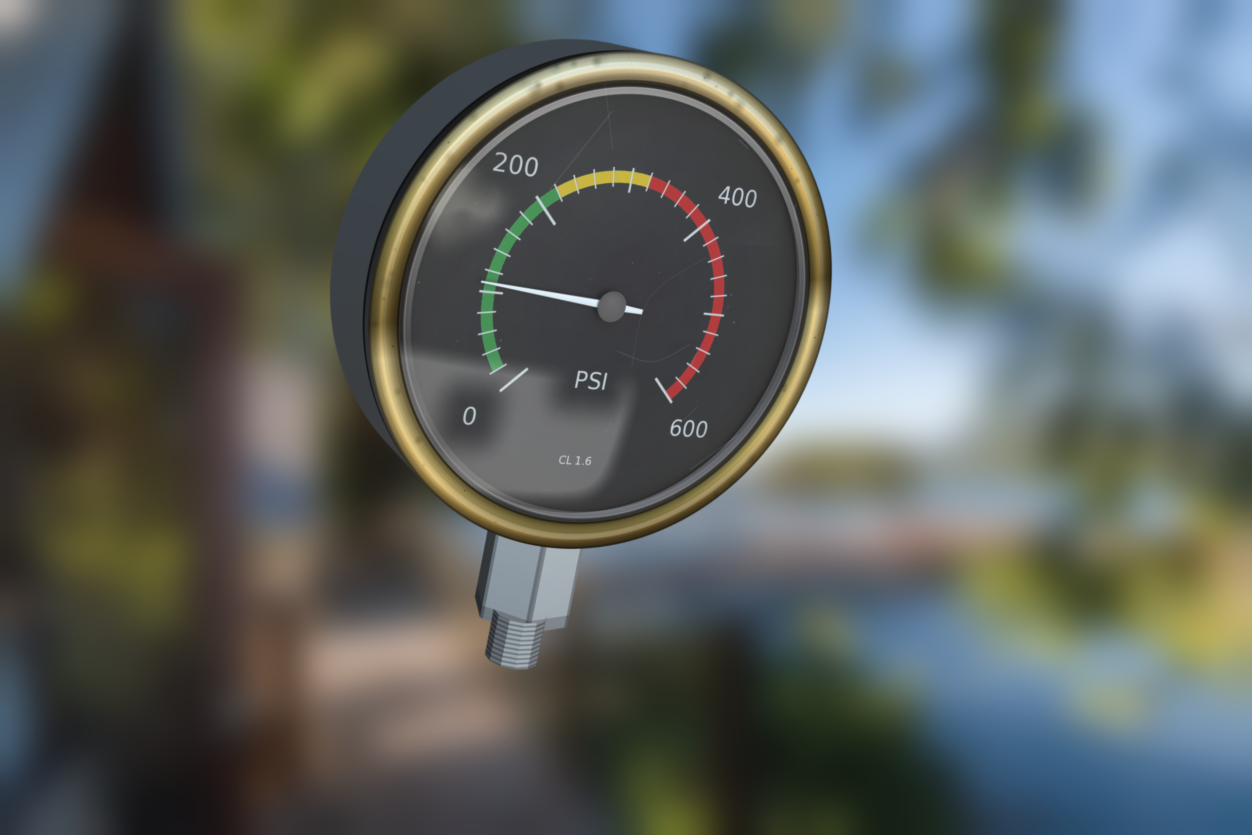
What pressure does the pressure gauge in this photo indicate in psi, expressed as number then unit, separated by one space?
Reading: 110 psi
